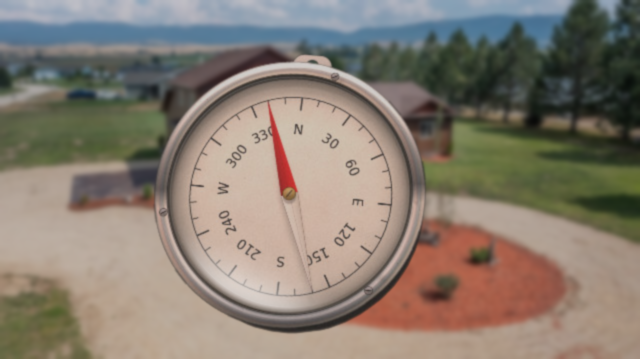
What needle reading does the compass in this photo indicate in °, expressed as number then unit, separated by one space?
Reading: 340 °
